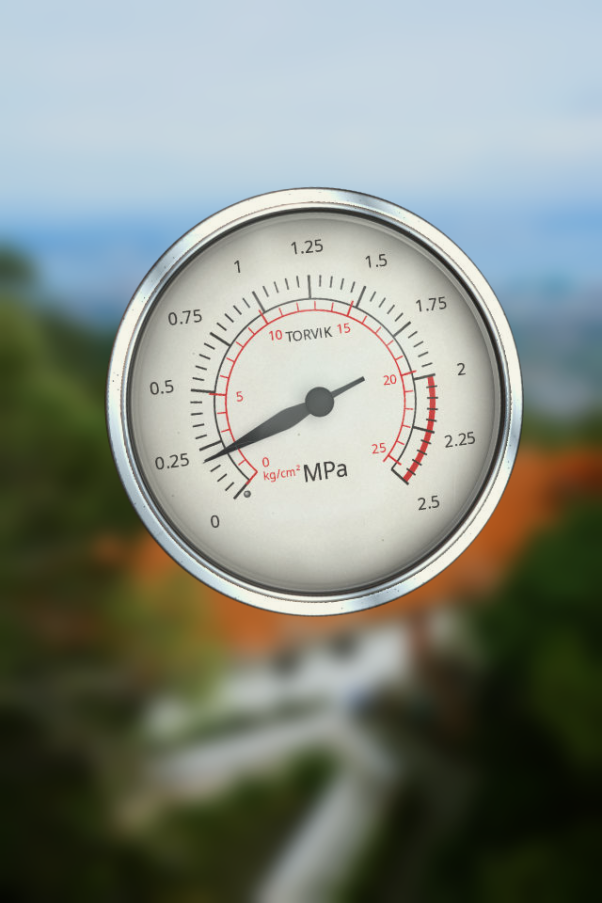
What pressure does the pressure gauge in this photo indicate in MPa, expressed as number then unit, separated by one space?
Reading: 0.2 MPa
